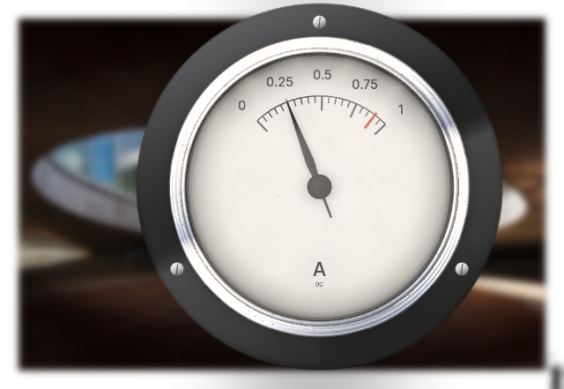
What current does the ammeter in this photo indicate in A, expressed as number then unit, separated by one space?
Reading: 0.25 A
